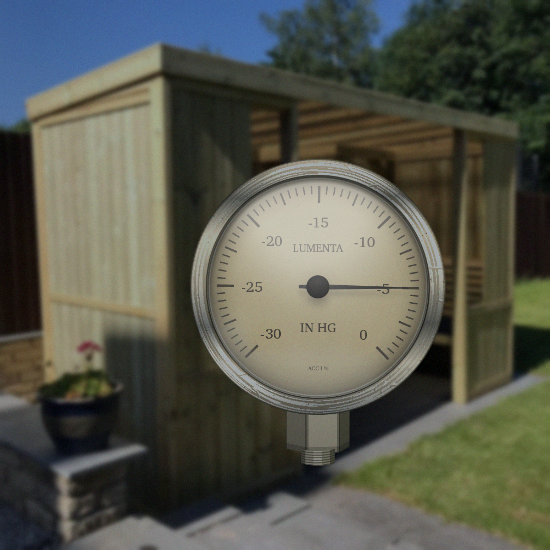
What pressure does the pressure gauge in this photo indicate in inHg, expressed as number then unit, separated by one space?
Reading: -5 inHg
